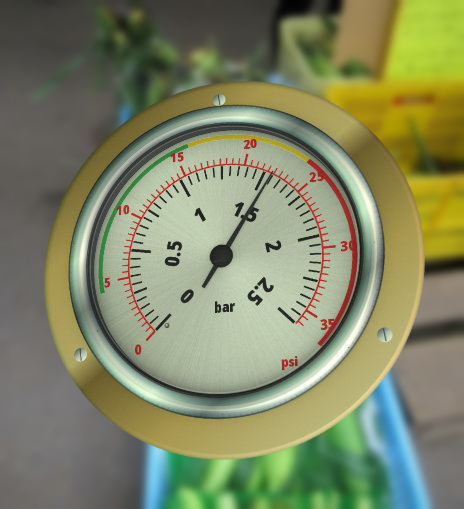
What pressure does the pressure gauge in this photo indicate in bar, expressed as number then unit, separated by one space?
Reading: 1.55 bar
